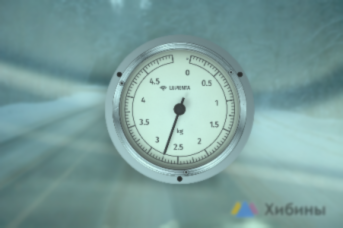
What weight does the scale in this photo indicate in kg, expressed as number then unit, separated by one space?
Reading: 2.75 kg
